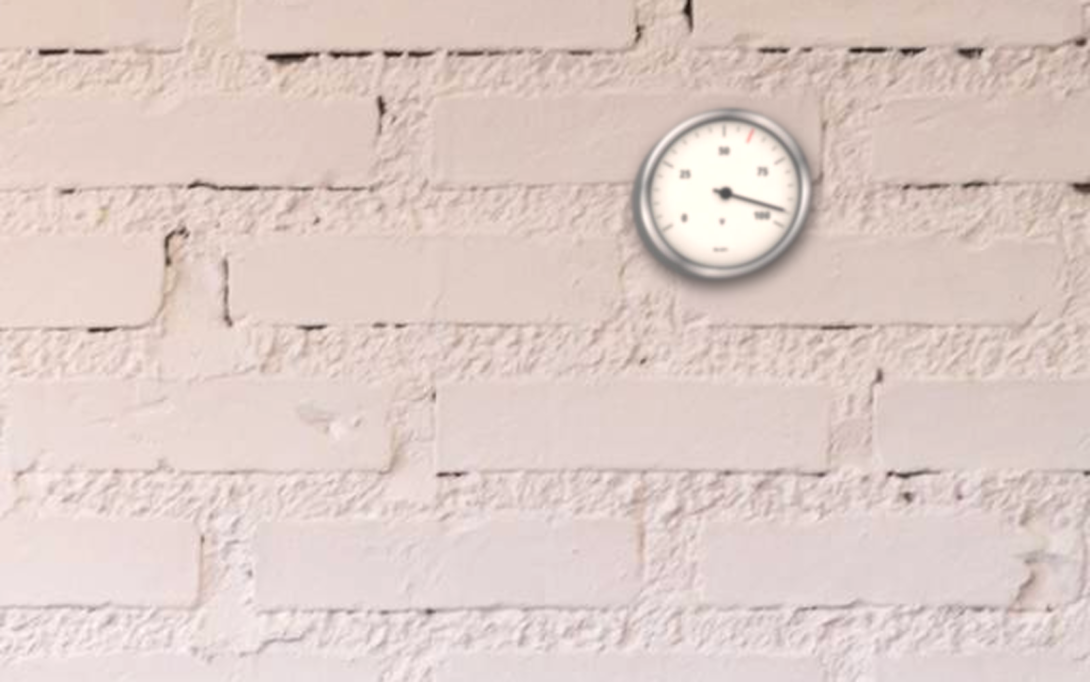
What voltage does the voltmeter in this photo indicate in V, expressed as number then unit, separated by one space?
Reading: 95 V
